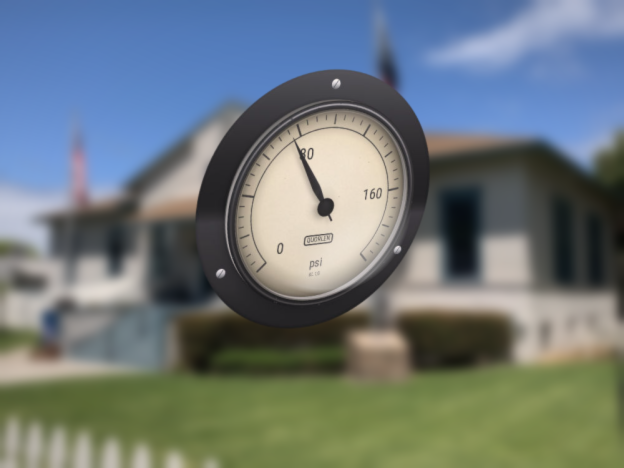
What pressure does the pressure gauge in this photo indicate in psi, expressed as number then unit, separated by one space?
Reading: 75 psi
